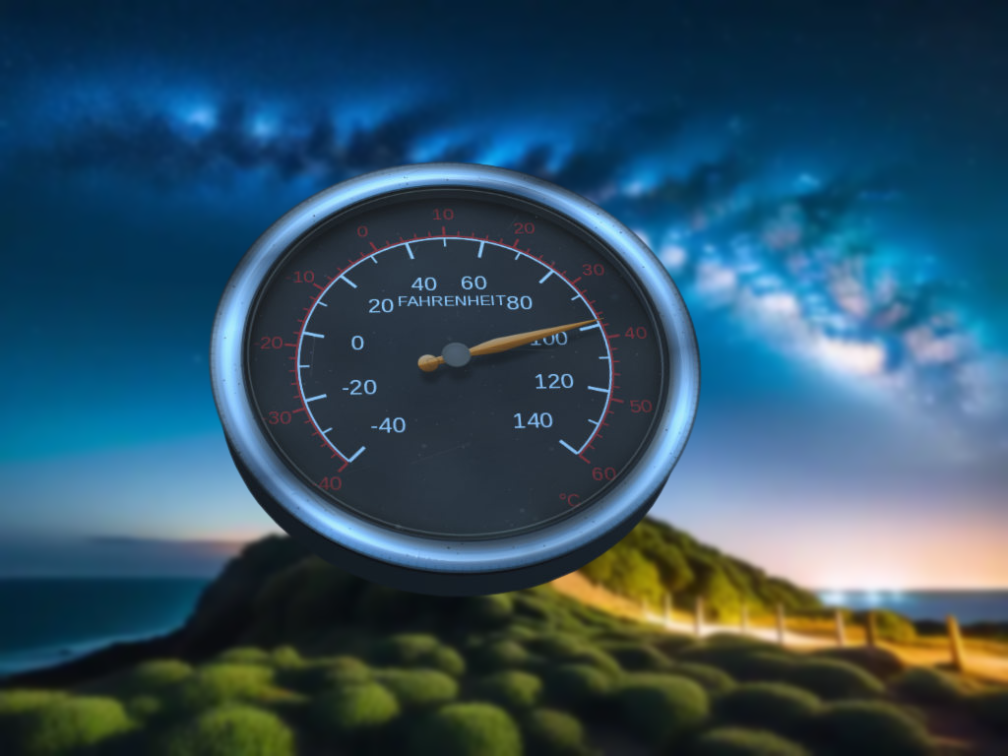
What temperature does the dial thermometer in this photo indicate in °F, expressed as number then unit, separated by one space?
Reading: 100 °F
